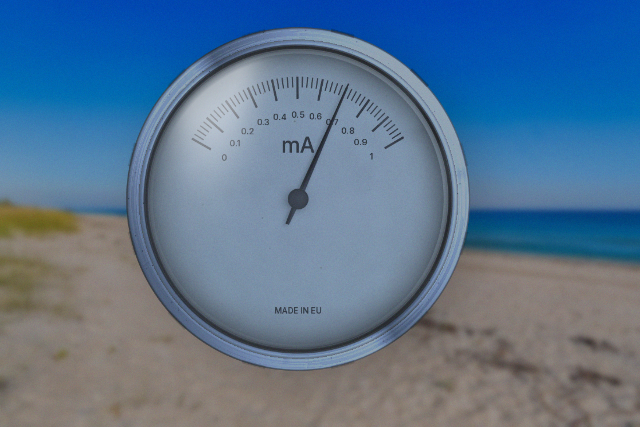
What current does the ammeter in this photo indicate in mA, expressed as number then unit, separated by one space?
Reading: 0.7 mA
